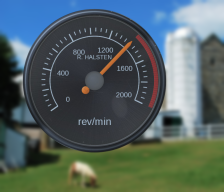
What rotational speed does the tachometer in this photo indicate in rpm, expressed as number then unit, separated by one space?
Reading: 1400 rpm
